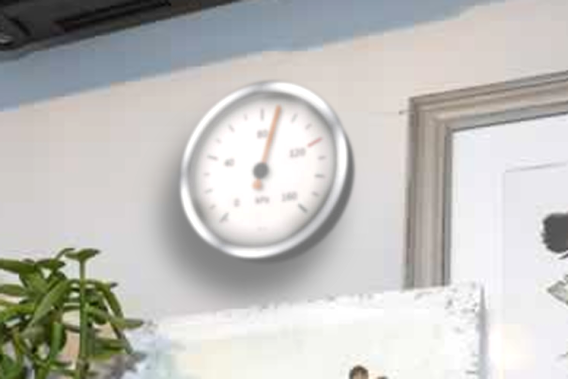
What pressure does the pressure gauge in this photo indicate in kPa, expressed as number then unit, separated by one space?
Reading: 90 kPa
